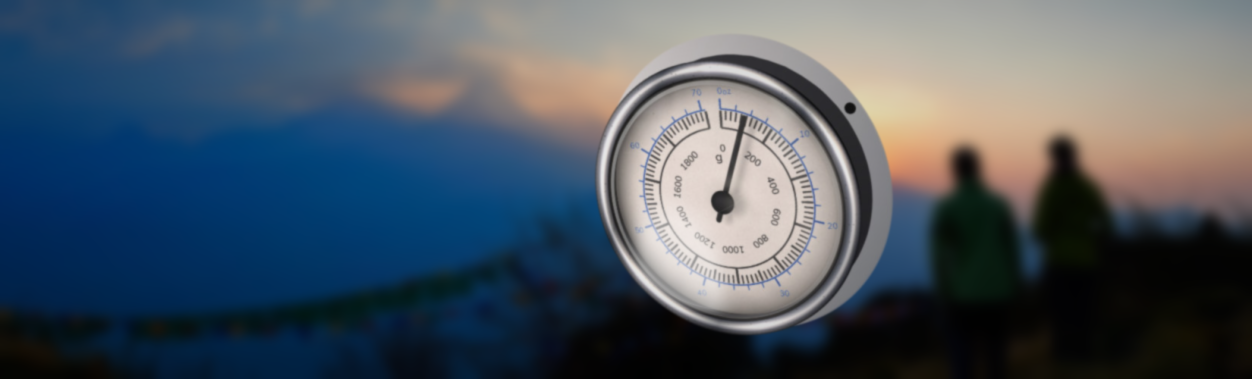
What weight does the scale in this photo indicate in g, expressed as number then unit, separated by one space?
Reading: 100 g
